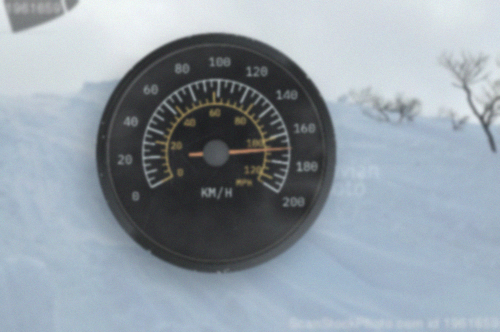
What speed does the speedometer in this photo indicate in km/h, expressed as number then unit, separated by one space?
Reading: 170 km/h
